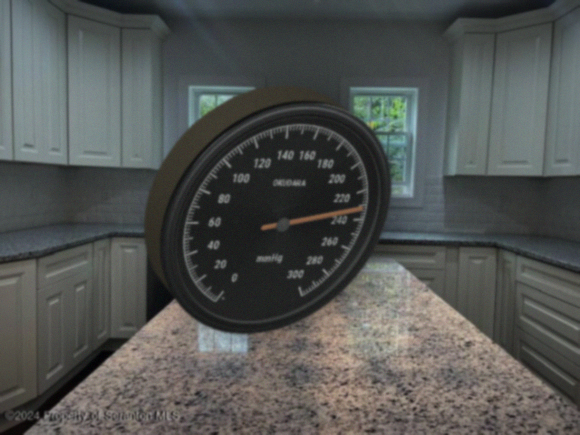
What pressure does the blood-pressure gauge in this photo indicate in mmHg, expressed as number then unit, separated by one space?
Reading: 230 mmHg
